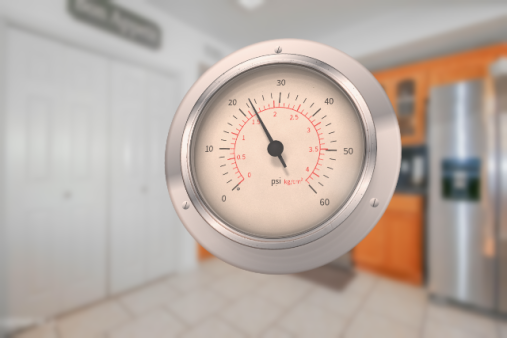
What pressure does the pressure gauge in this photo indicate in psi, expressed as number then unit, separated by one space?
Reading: 23 psi
